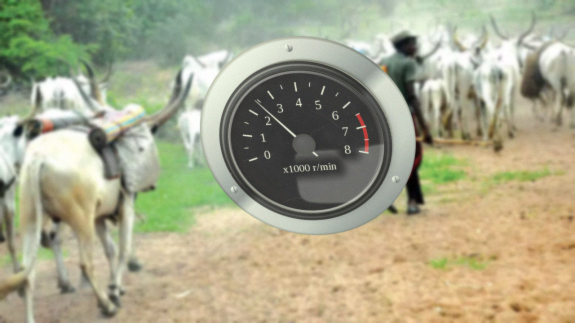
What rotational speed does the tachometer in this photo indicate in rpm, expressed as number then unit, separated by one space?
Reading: 2500 rpm
